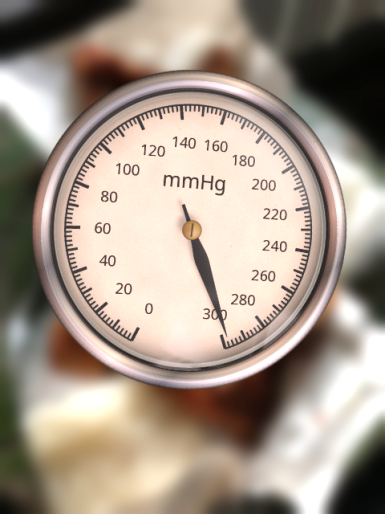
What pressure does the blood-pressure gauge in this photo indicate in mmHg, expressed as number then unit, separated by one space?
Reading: 298 mmHg
